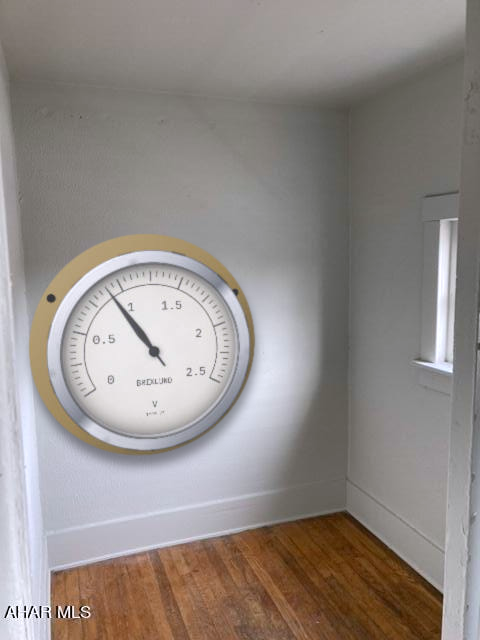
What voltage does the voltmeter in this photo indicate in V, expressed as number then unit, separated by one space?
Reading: 0.9 V
